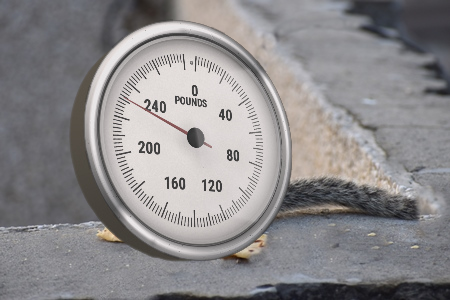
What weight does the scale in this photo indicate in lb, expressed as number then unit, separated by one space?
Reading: 230 lb
